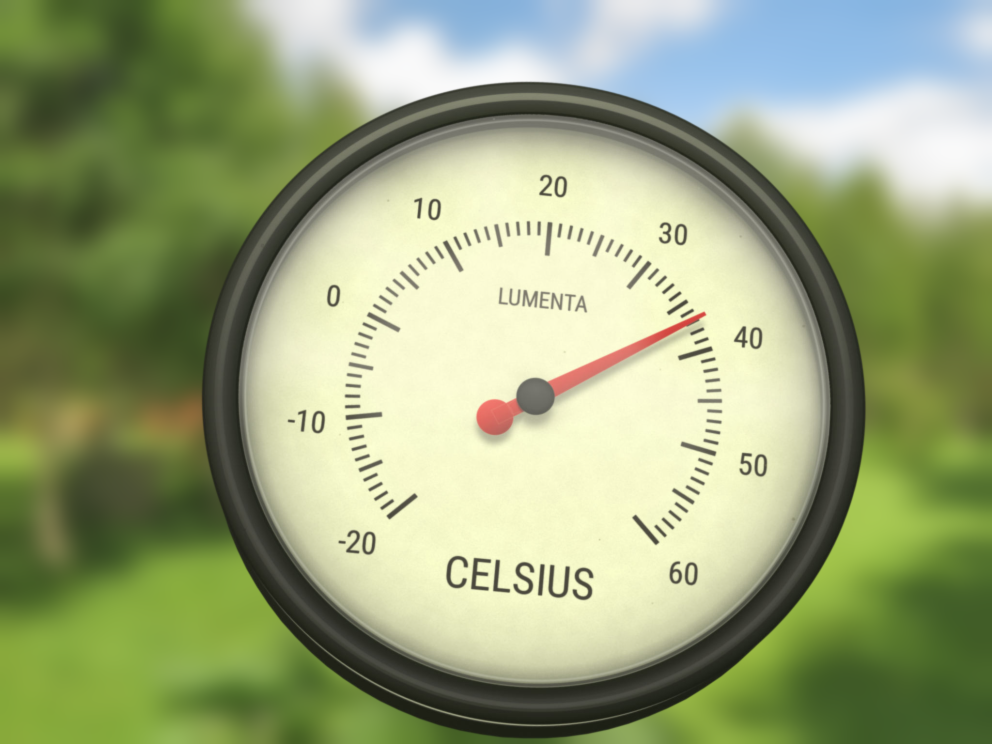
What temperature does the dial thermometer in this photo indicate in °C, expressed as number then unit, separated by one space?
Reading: 37 °C
